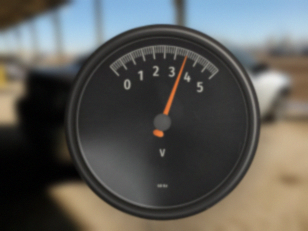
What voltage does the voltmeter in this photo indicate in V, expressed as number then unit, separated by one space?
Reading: 3.5 V
